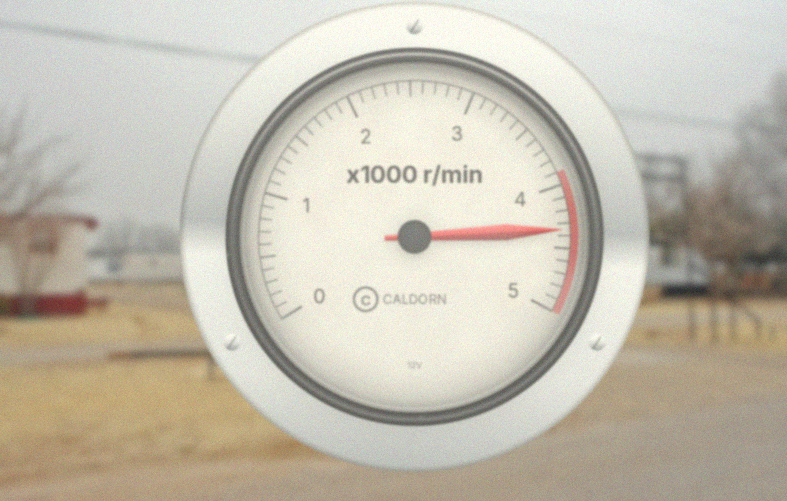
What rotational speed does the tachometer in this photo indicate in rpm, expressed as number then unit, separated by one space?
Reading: 4350 rpm
